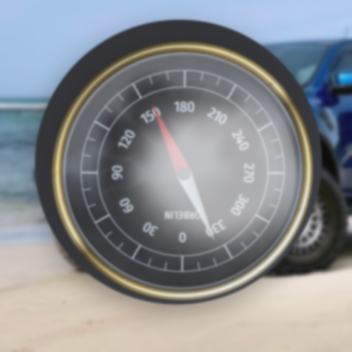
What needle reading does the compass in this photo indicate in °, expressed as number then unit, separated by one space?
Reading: 155 °
